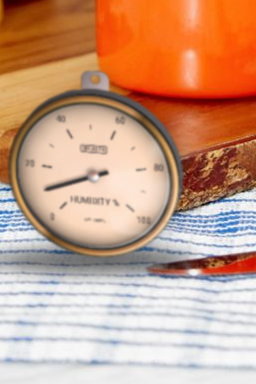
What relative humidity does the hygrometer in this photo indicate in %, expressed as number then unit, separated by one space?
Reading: 10 %
